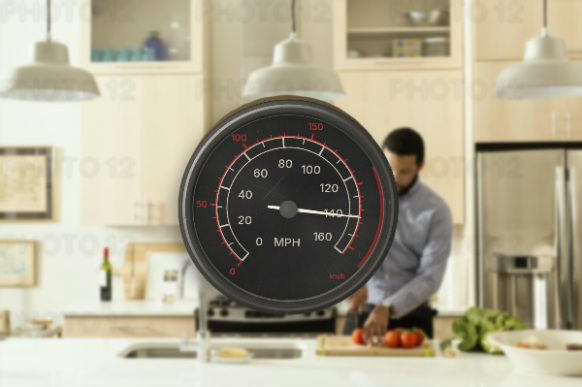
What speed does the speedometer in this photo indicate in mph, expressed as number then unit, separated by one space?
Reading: 140 mph
